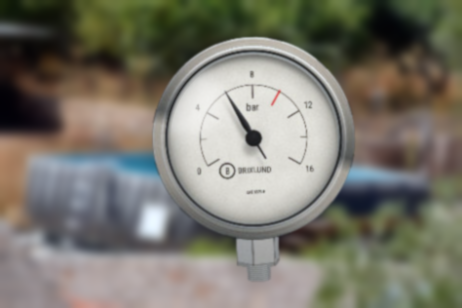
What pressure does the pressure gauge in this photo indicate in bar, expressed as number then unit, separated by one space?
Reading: 6 bar
